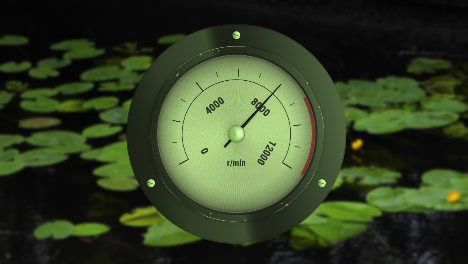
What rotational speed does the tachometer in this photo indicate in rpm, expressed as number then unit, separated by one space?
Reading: 8000 rpm
